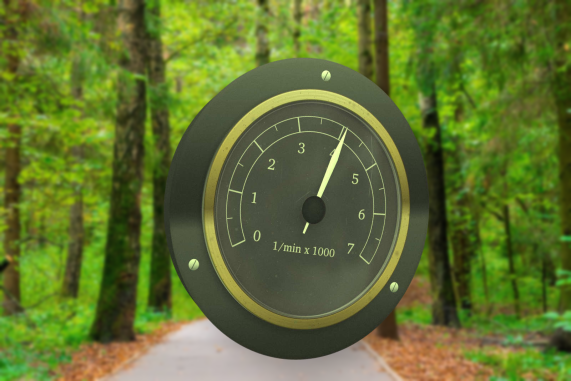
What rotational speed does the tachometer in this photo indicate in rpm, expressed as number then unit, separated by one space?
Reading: 4000 rpm
